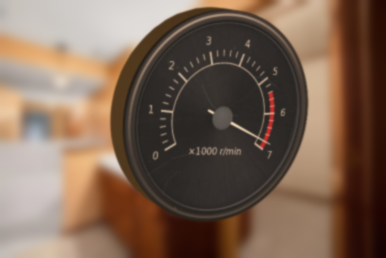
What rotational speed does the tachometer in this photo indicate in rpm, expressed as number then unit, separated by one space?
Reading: 6800 rpm
